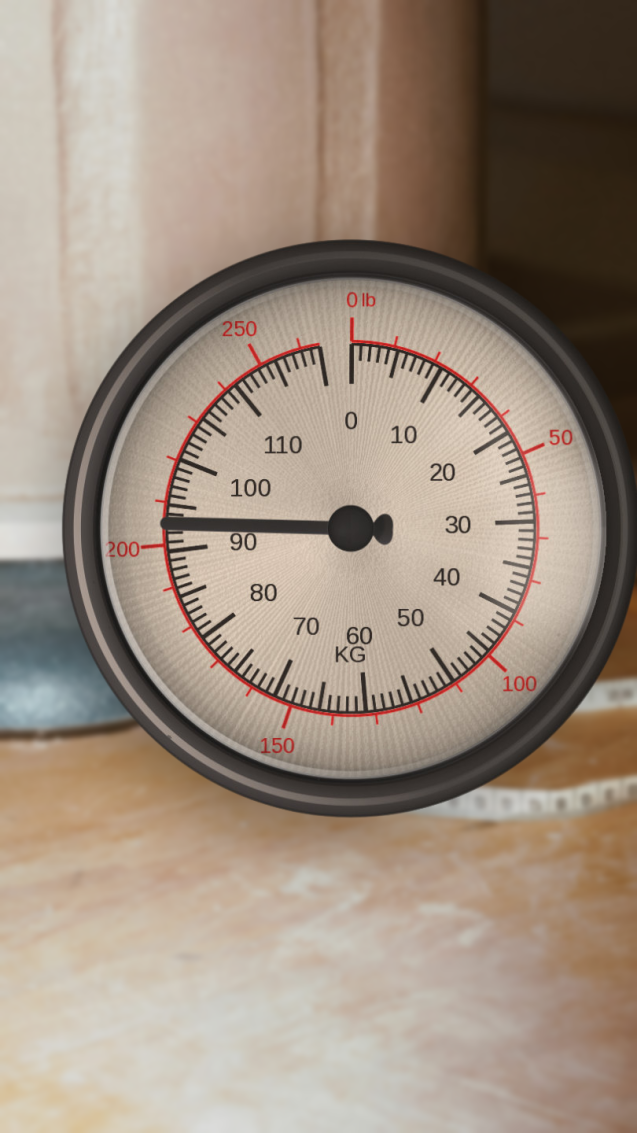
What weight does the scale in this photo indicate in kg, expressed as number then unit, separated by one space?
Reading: 93 kg
